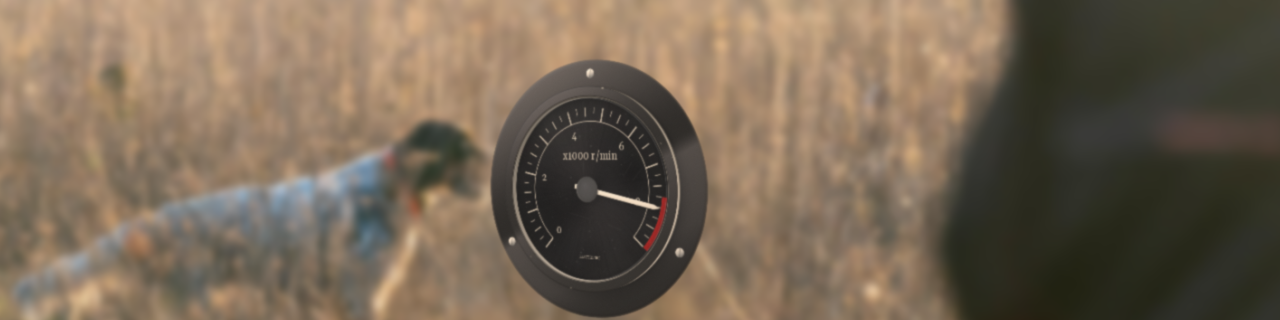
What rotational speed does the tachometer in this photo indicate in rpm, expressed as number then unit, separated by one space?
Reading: 8000 rpm
